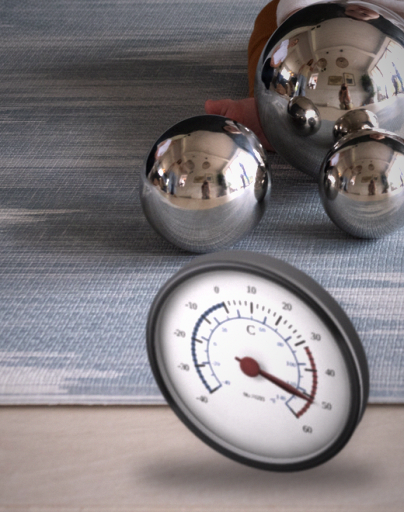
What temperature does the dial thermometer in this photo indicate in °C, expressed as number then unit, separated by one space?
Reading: 50 °C
